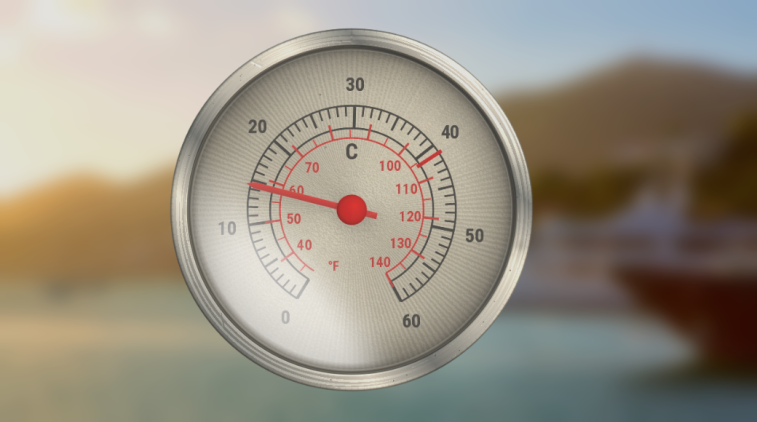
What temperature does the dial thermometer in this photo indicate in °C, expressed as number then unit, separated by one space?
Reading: 14.5 °C
